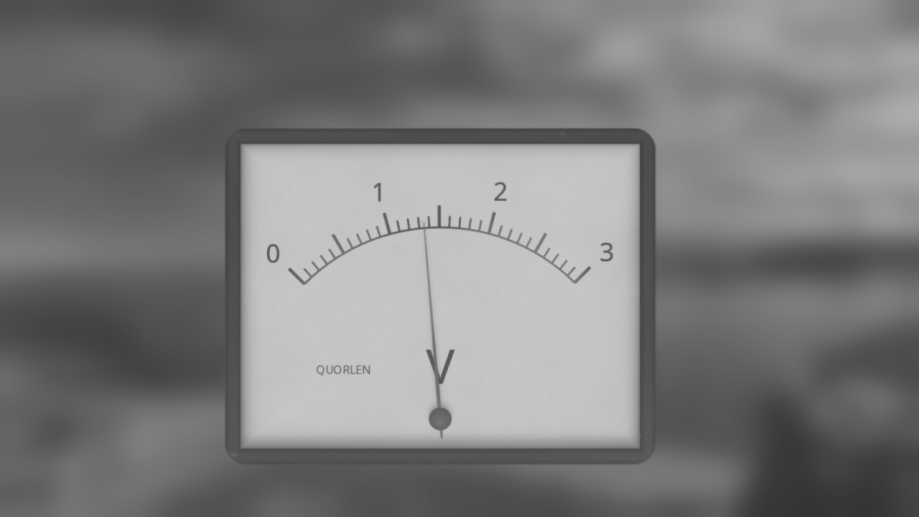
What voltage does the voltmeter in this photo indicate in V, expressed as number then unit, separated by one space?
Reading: 1.35 V
